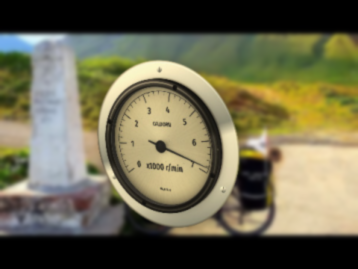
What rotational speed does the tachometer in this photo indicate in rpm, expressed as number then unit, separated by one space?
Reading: 6800 rpm
